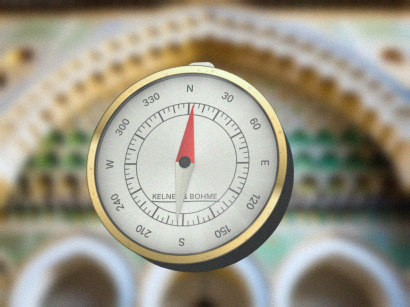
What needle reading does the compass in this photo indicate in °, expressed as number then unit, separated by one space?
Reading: 5 °
